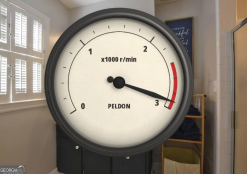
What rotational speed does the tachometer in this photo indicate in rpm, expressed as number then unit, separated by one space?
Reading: 2900 rpm
